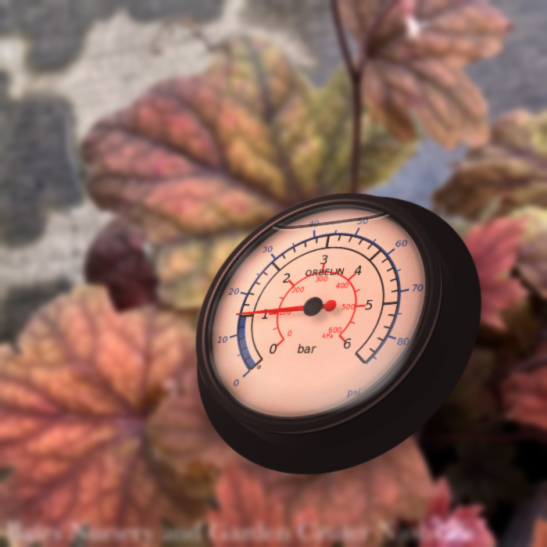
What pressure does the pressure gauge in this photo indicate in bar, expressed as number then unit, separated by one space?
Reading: 1 bar
